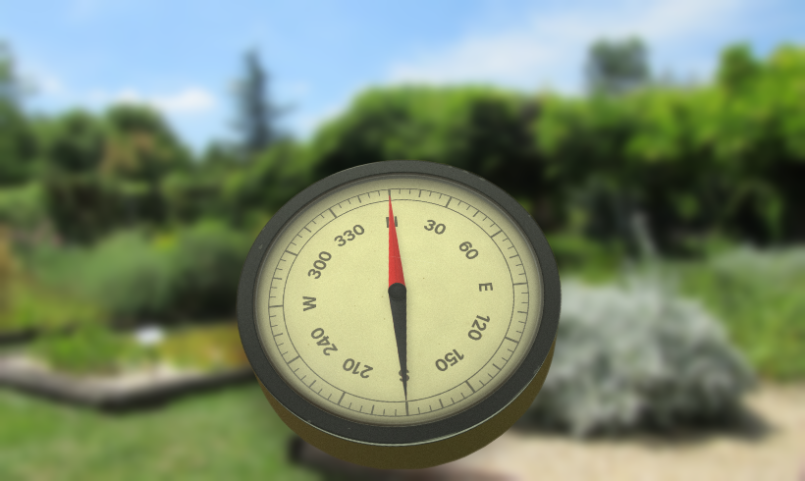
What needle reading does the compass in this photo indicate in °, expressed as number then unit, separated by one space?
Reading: 0 °
